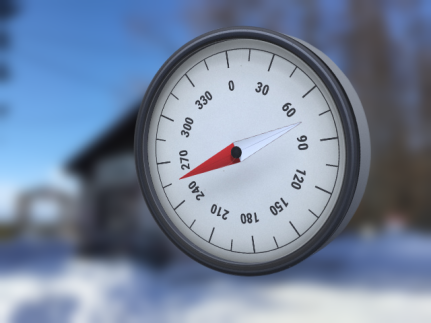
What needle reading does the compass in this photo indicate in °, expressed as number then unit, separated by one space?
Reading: 255 °
